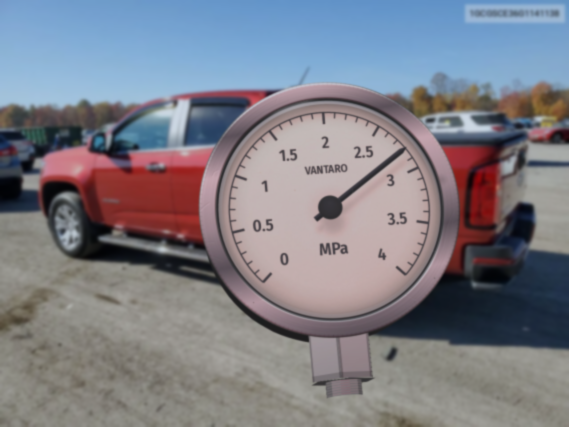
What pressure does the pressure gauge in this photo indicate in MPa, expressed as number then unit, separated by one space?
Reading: 2.8 MPa
